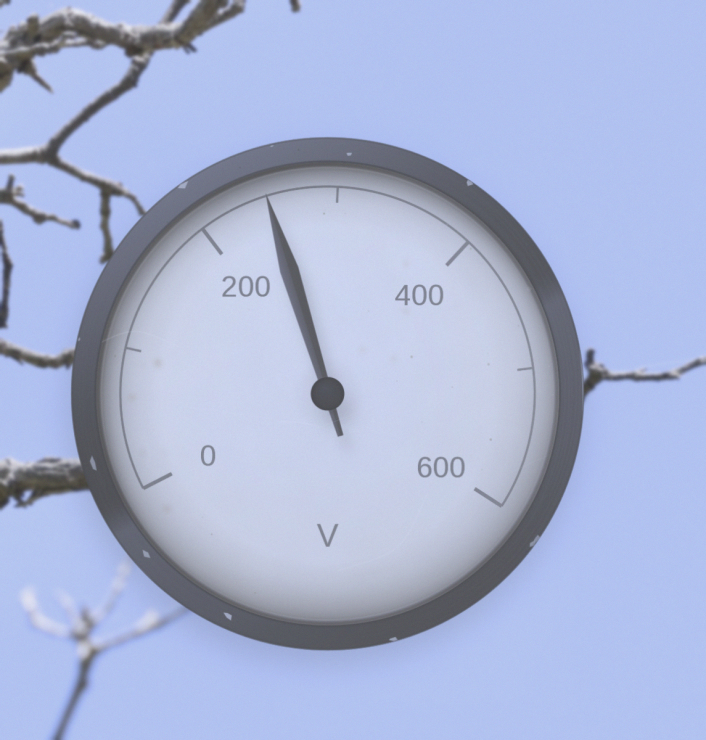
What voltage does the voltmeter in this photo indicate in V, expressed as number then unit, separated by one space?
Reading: 250 V
